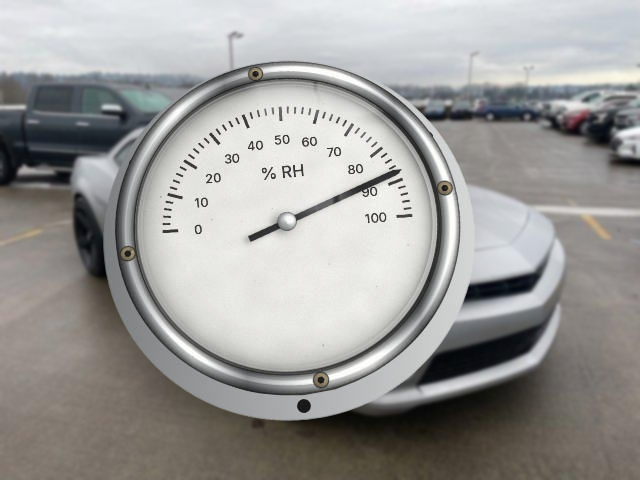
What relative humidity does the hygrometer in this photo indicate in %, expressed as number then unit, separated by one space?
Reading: 88 %
